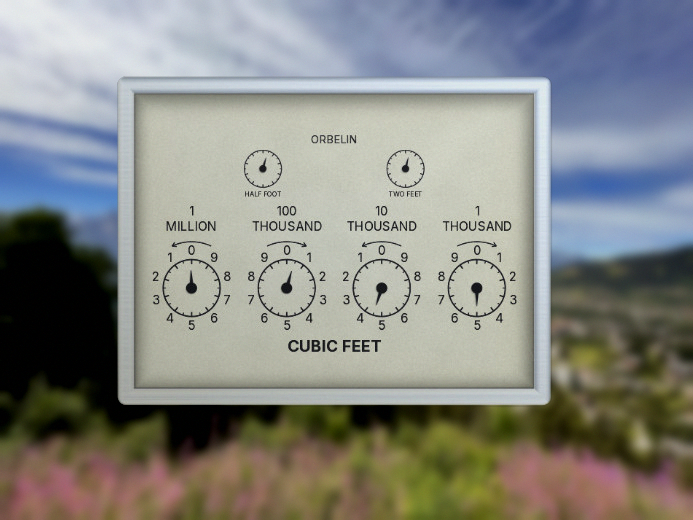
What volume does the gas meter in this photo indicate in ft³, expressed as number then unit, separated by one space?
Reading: 4500 ft³
